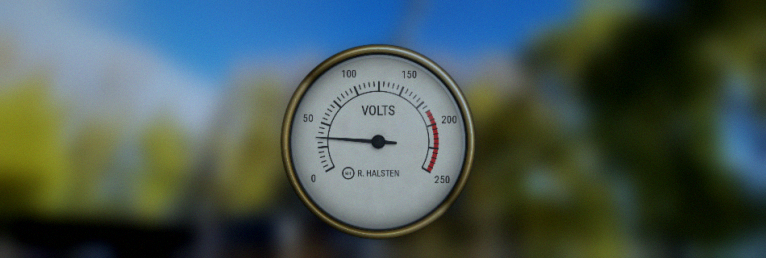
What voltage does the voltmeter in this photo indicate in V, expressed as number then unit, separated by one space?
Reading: 35 V
